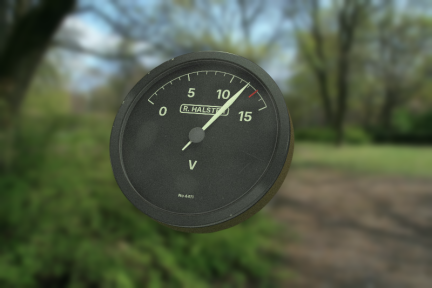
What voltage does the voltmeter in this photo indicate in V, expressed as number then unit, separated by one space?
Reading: 12 V
